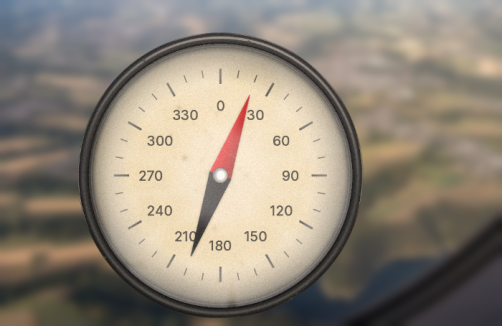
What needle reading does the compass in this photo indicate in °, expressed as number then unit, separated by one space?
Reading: 20 °
